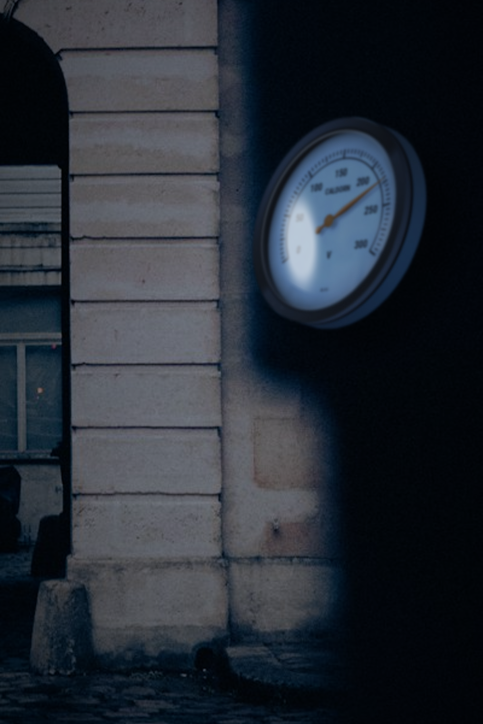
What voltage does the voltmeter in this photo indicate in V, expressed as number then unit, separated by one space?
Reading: 225 V
